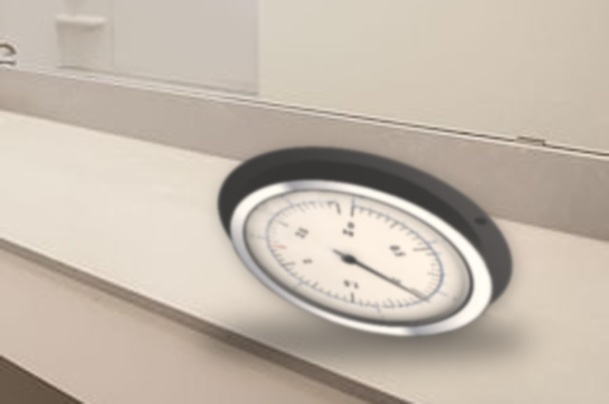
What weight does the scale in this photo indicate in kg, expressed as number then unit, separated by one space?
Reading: 1 kg
